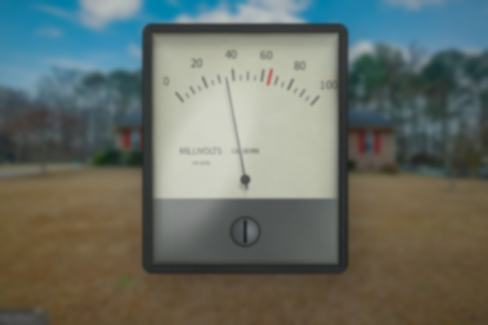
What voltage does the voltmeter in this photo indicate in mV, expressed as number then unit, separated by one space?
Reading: 35 mV
